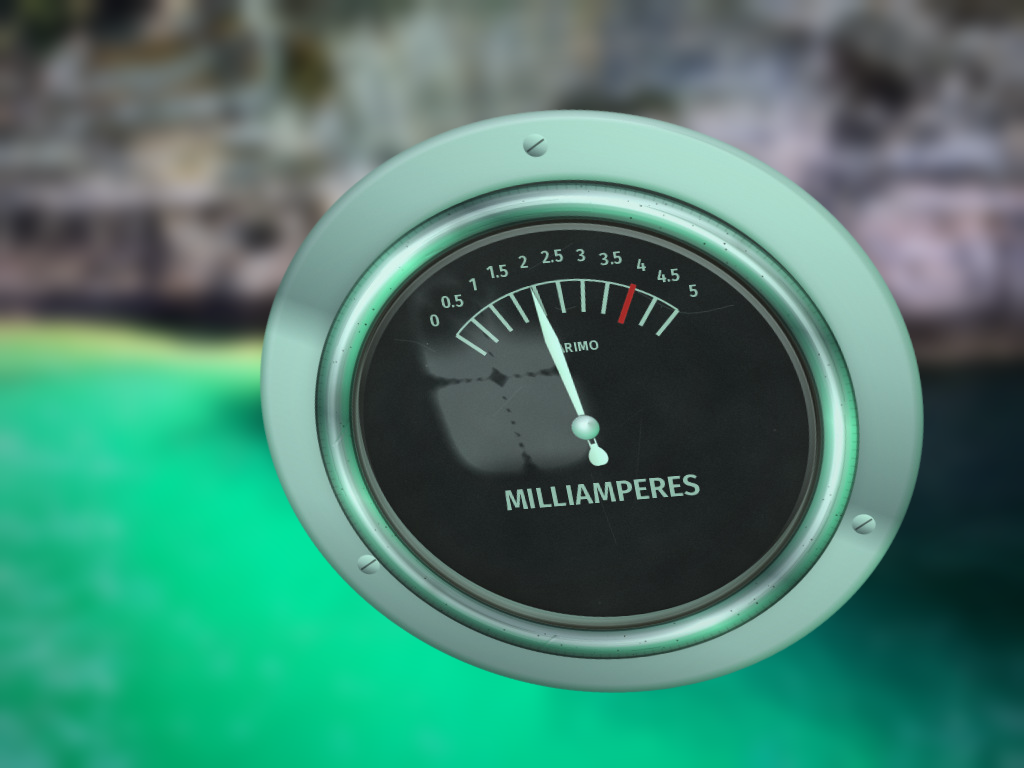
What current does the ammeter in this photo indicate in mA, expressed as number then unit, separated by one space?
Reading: 2 mA
